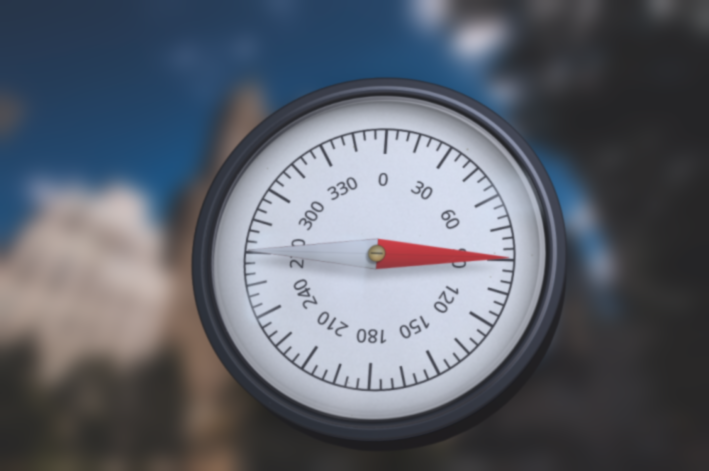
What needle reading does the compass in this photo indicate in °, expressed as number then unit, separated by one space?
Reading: 90 °
